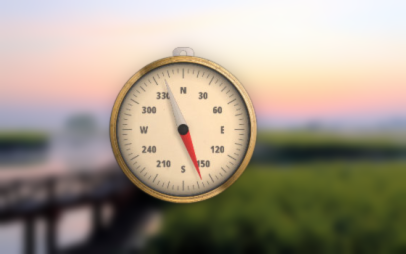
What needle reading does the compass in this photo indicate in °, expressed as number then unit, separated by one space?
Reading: 160 °
